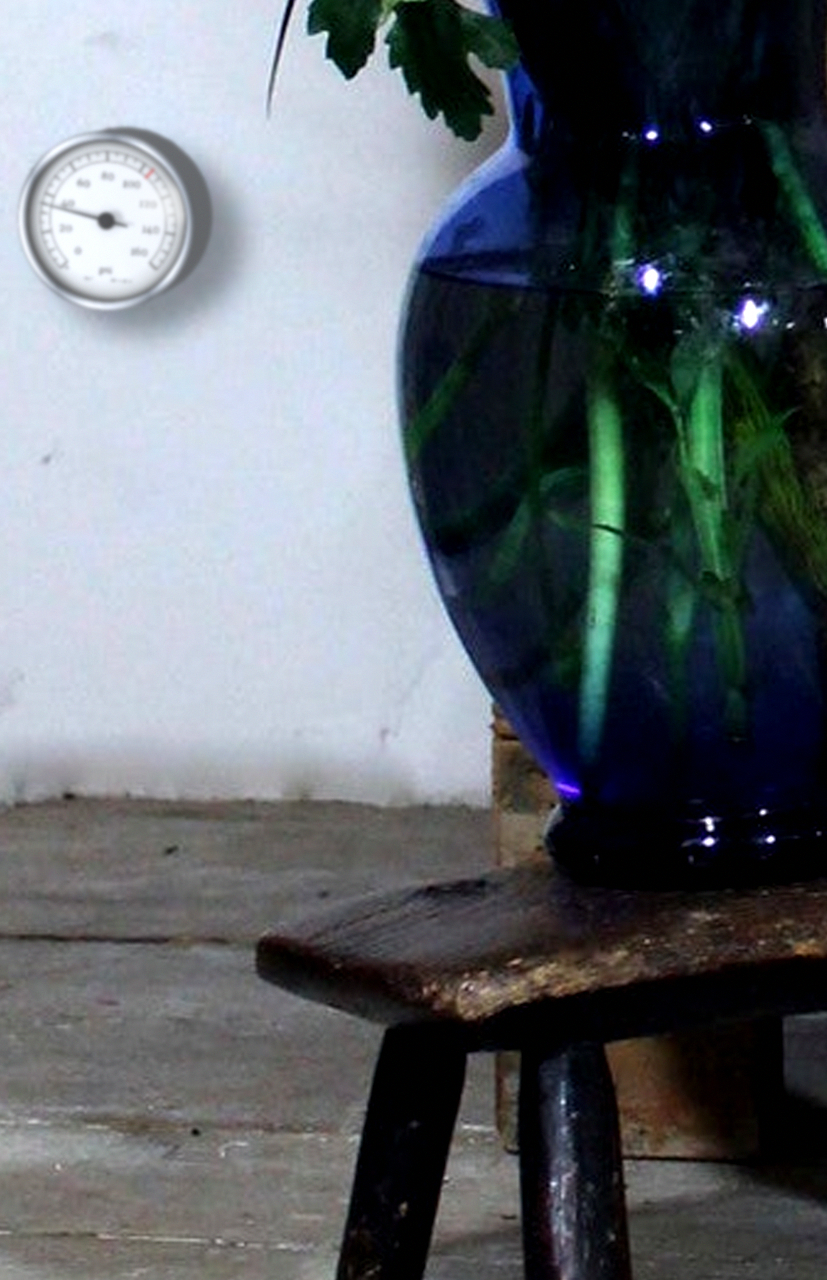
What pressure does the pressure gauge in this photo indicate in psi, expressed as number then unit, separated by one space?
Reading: 35 psi
